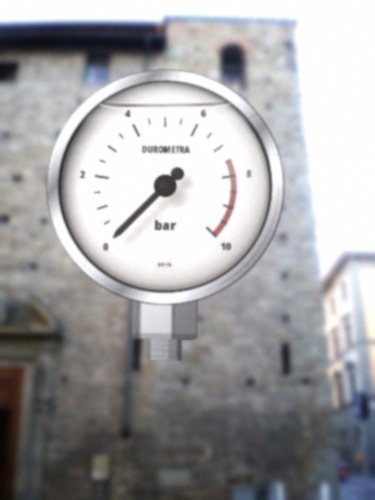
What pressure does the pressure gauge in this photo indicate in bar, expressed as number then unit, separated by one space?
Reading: 0 bar
